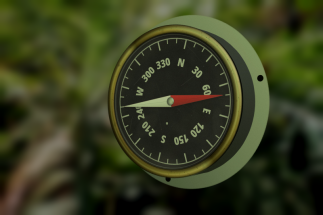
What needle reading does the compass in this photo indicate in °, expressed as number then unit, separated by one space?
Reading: 70 °
